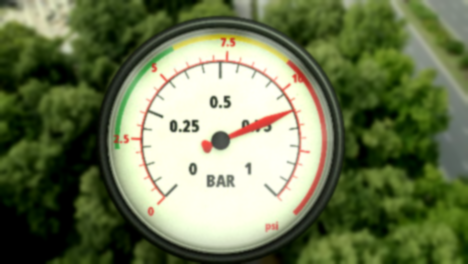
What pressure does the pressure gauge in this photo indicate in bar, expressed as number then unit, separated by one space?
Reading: 0.75 bar
